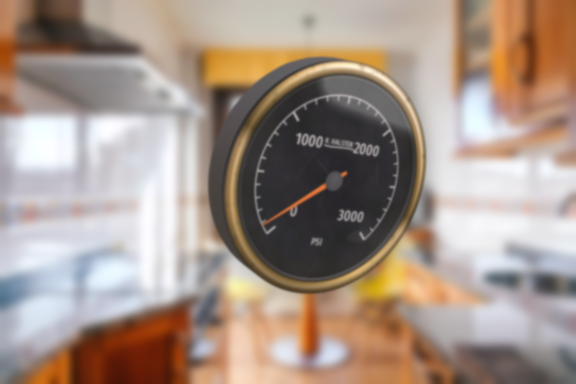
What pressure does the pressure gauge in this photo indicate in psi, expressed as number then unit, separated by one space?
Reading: 100 psi
